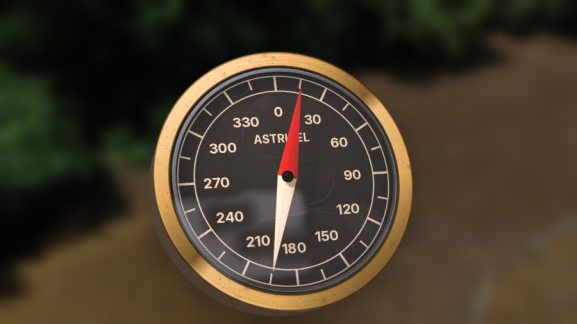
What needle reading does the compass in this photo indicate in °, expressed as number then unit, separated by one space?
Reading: 15 °
